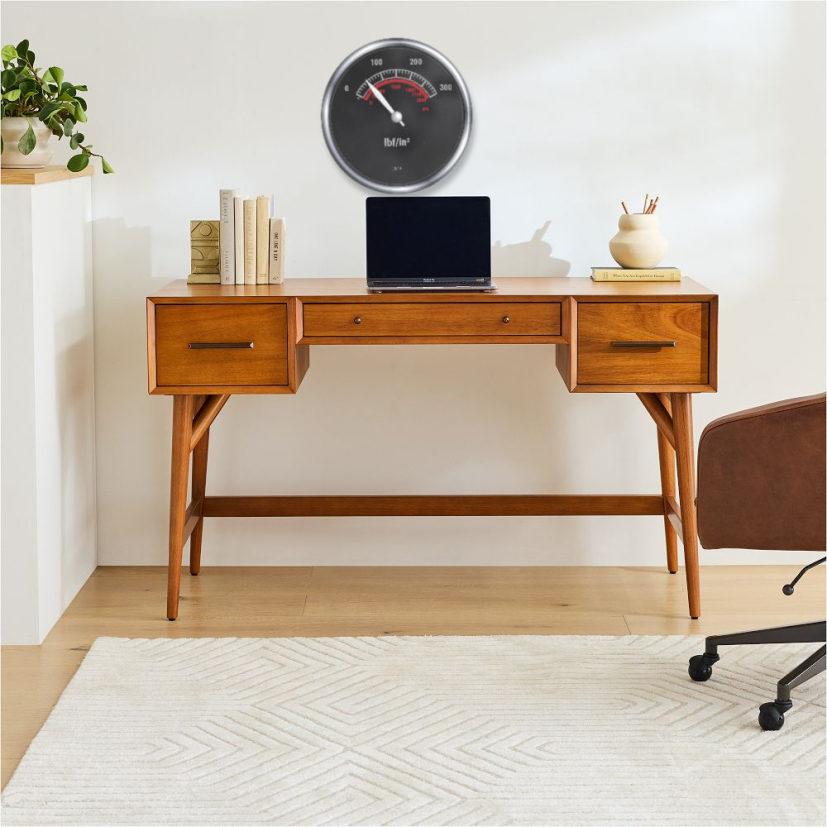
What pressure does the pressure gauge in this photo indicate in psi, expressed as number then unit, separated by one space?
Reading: 50 psi
